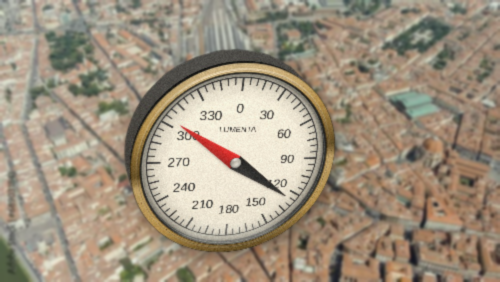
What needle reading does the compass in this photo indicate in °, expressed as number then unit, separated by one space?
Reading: 305 °
